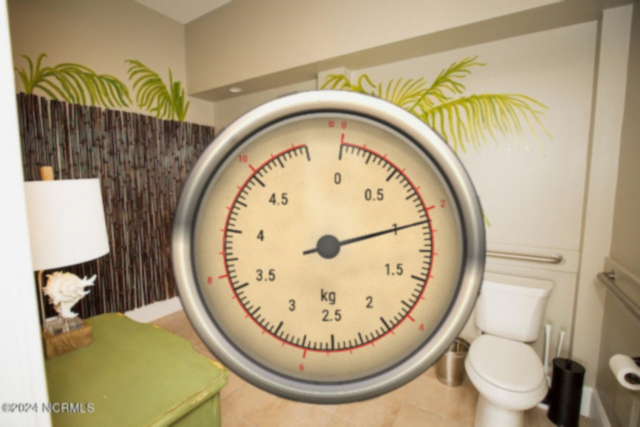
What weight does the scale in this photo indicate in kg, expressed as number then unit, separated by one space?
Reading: 1 kg
